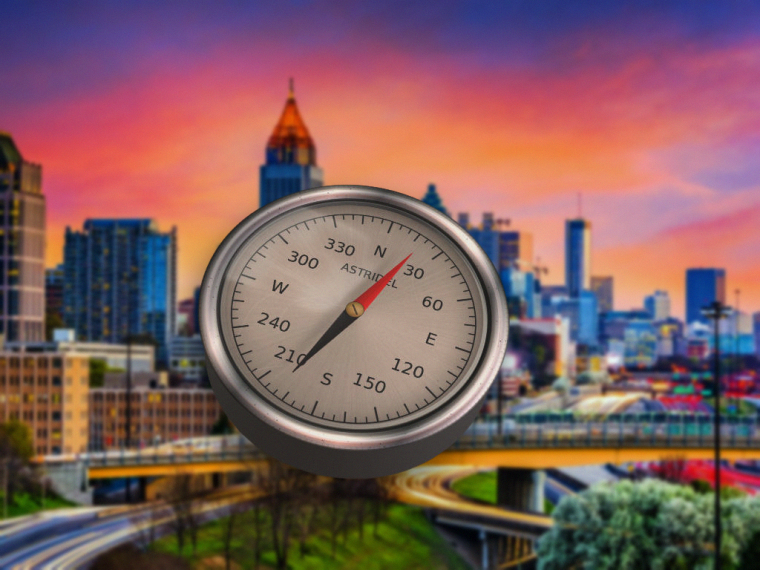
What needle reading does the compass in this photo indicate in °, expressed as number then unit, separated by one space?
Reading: 20 °
